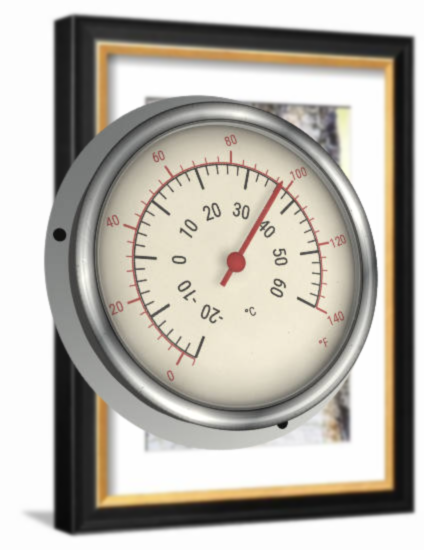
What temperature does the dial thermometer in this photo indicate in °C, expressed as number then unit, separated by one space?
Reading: 36 °C
